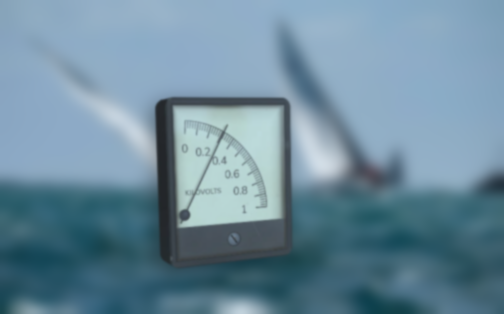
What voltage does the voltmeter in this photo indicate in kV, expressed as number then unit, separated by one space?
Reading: 0.3 kV
